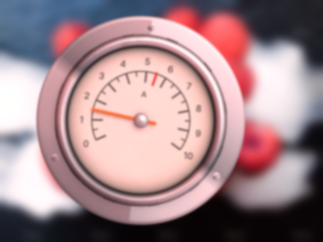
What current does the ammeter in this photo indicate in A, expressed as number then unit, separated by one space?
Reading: 1.5 A
